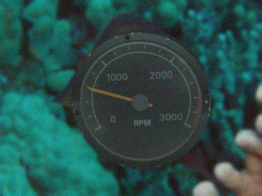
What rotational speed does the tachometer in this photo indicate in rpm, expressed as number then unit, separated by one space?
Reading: 600 rpm
